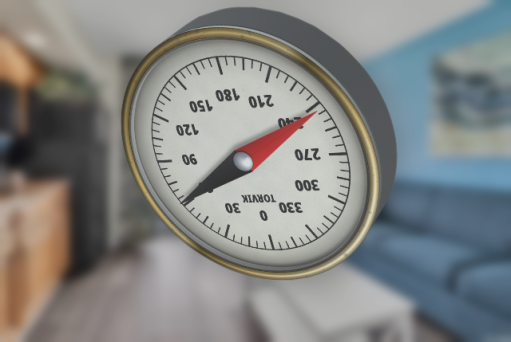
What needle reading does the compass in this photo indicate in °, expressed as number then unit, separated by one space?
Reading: 242.5 °
